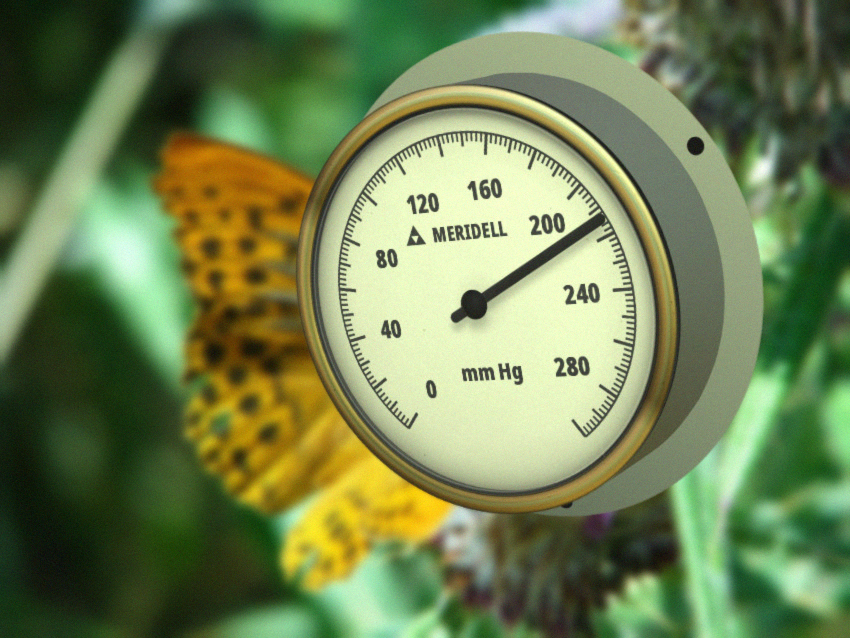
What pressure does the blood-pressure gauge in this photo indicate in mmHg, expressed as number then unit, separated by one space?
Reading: 214 mmHg
